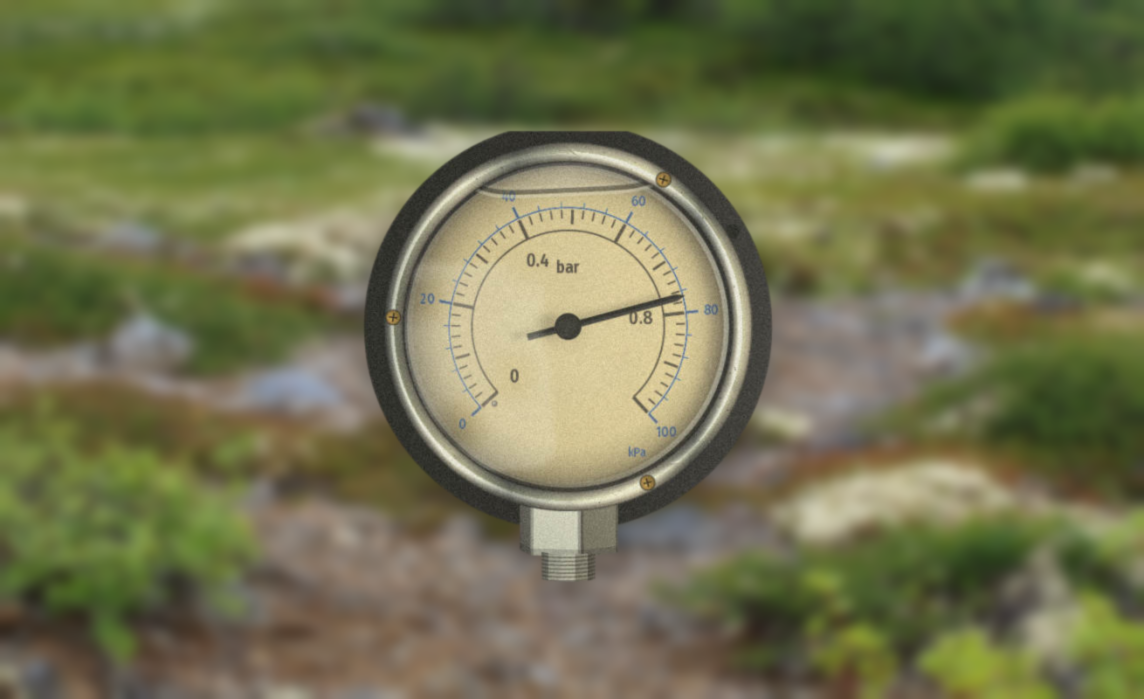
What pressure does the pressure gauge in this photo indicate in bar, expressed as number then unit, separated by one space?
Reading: 0.77 bar
